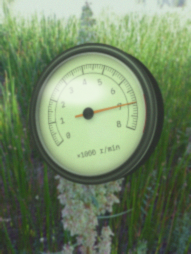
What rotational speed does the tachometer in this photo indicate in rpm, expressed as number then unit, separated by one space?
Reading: 7000 rpm
